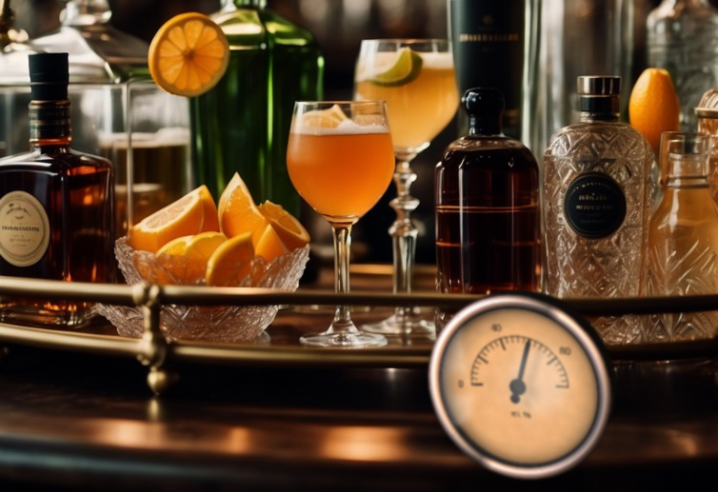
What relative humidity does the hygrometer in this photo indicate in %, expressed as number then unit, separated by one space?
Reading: 60 %
